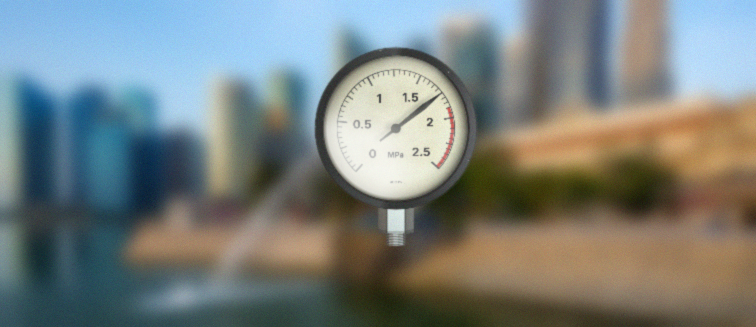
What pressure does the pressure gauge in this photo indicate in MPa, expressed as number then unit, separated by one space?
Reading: 1.75 MPa
